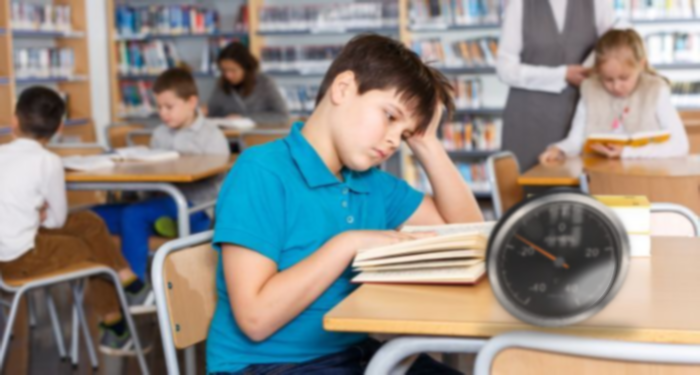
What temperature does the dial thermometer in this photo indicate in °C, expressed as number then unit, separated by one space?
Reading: -16 °C
